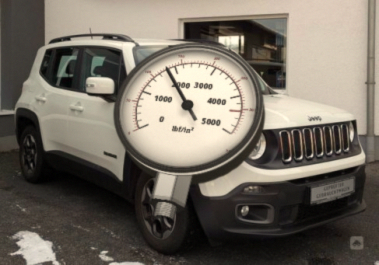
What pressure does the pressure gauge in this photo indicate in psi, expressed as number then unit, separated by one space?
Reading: 1800 psi
